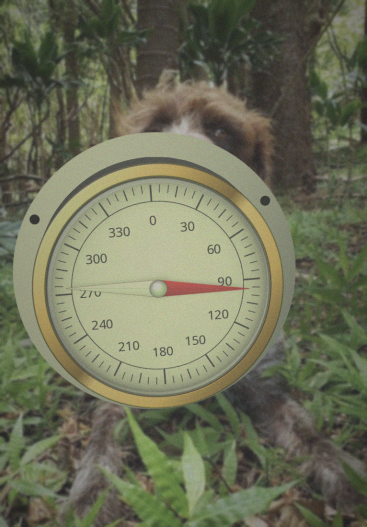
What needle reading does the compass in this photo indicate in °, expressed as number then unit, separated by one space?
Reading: 95 °
